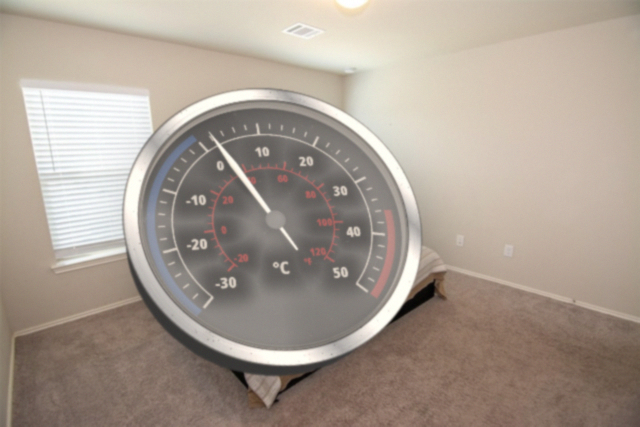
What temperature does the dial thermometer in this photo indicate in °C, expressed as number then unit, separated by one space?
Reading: 2 °C
